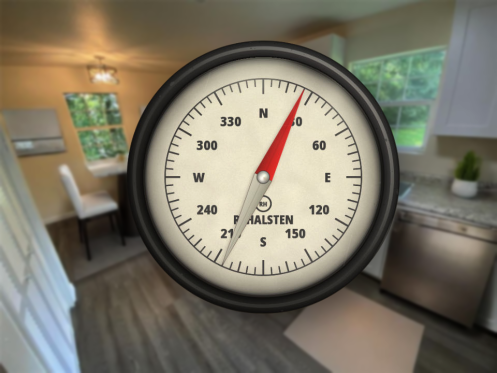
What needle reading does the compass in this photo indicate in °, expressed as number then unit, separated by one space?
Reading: 25 °
